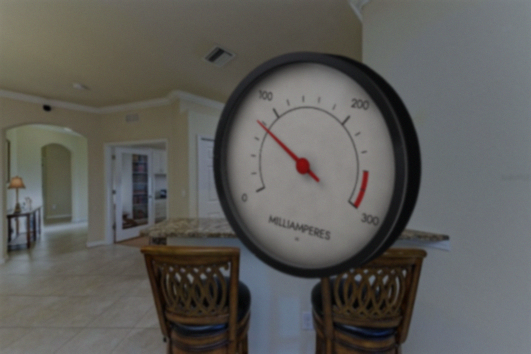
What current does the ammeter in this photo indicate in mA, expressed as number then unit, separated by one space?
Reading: 80 mA
